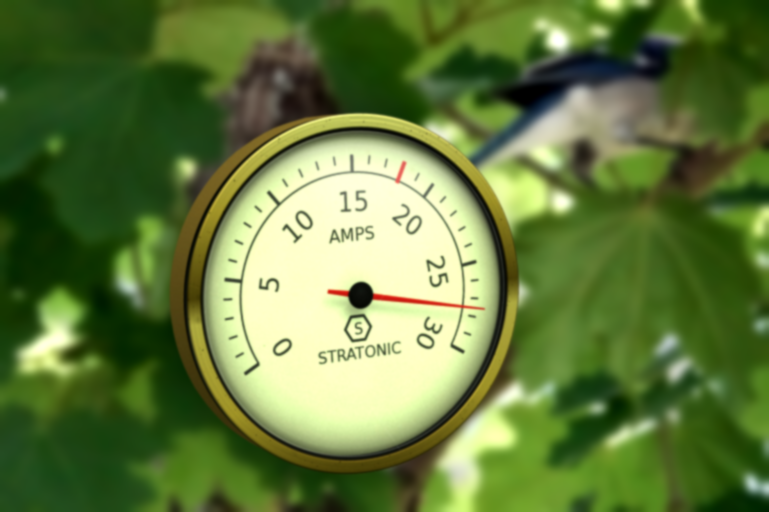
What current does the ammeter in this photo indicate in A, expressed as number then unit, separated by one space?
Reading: 27.5 A
